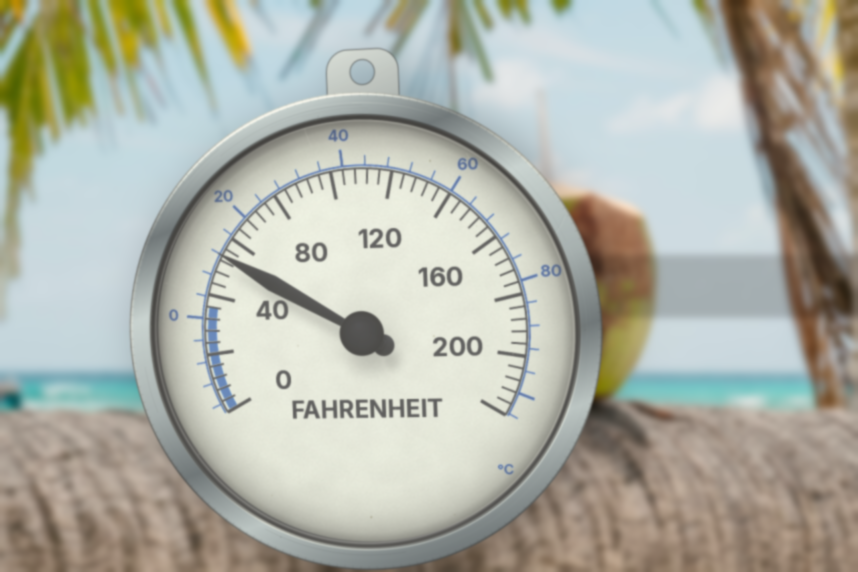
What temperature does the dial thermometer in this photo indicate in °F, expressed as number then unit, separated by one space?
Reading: 54 °F
